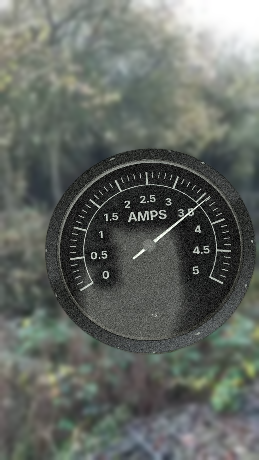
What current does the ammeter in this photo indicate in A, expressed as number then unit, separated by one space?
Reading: 3.6 A
